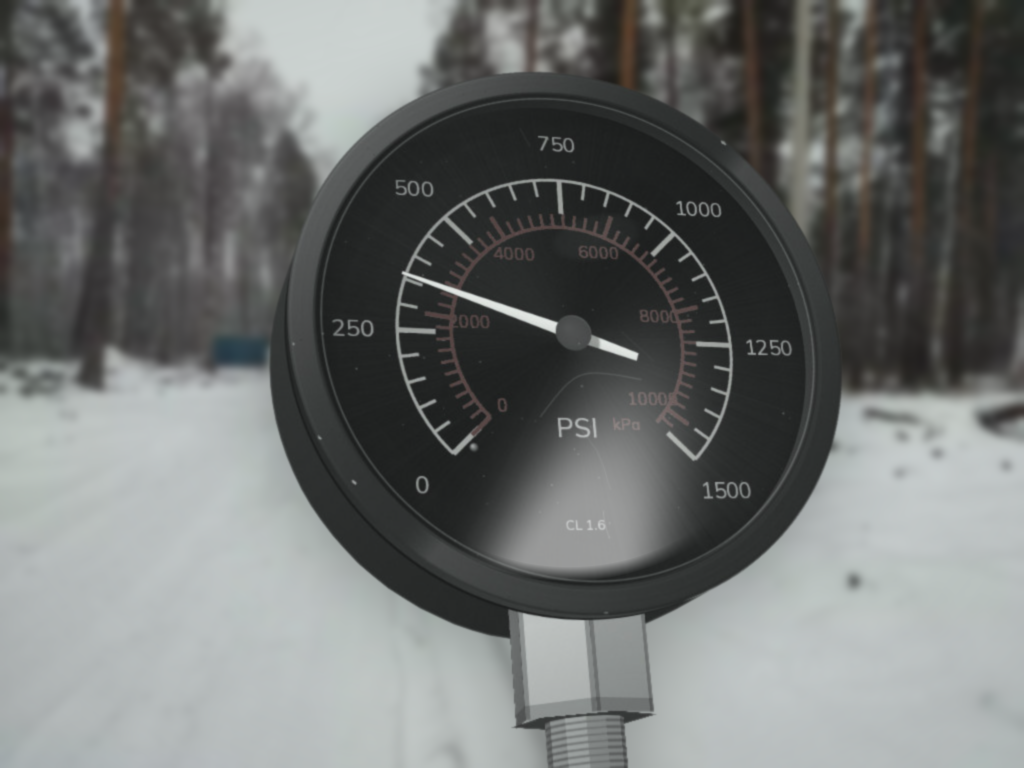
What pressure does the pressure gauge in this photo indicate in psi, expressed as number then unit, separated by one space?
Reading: 350 psi
